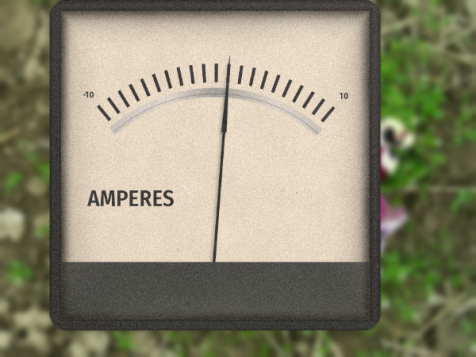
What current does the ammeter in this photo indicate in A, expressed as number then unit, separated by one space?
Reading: 1 A
